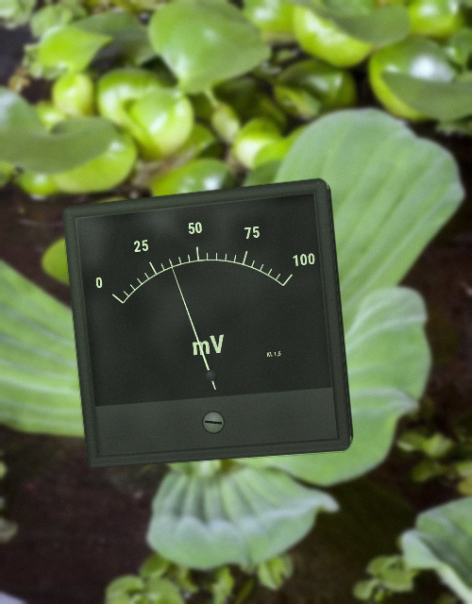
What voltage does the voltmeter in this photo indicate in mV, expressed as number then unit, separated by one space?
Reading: 35 mV
